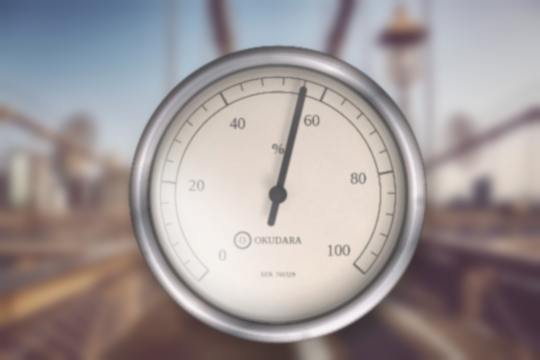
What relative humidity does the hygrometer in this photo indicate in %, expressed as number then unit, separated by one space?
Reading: 56 %
